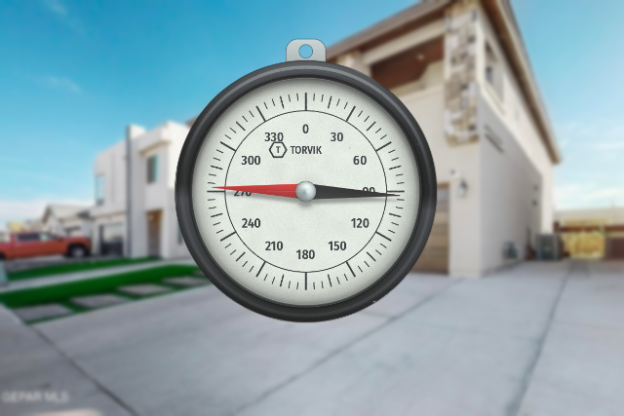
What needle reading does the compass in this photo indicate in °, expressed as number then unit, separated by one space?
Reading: 272.5 °
